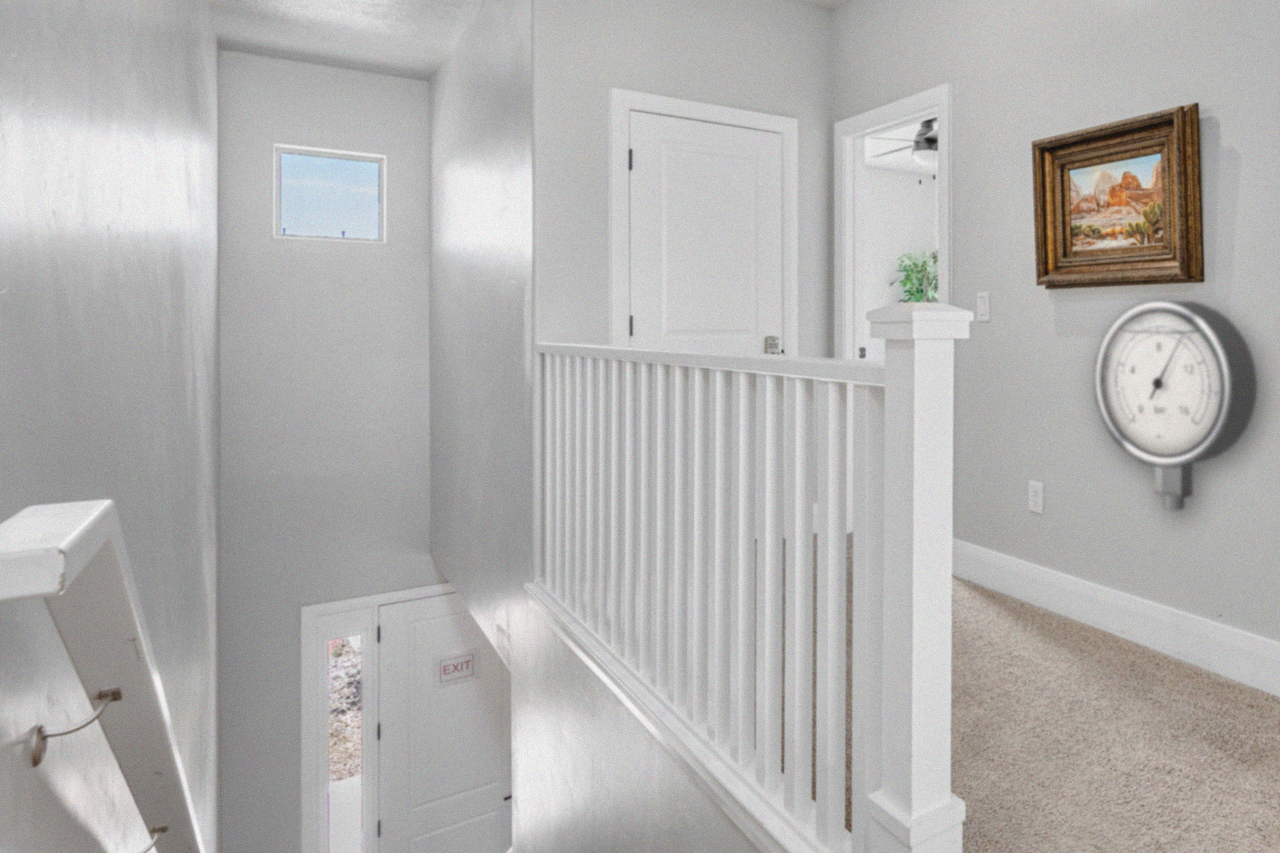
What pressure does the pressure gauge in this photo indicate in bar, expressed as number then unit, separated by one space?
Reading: 10 bar
